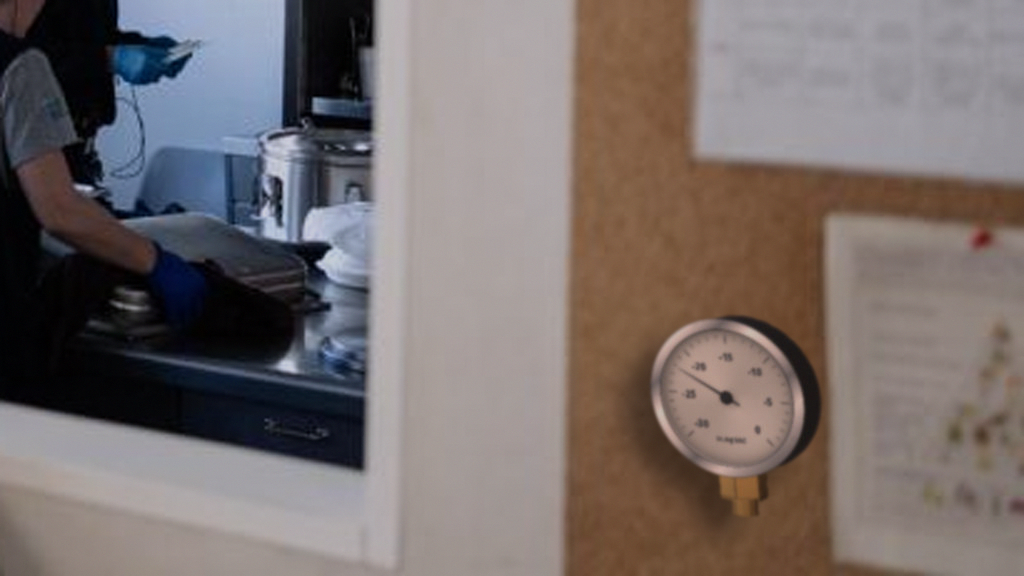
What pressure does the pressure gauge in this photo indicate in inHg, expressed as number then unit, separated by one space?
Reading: -22 inHg
